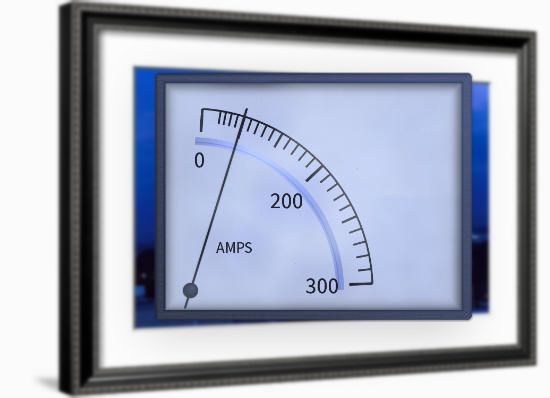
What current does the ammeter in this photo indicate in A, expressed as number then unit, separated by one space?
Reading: 100 A
